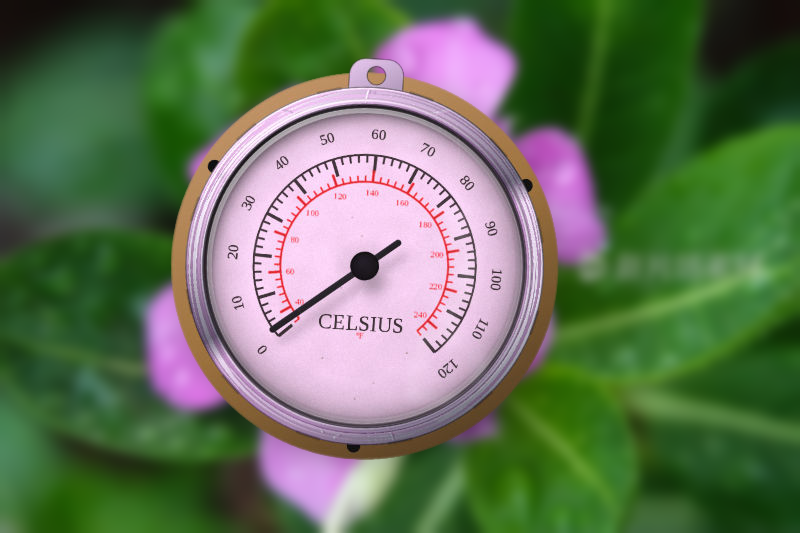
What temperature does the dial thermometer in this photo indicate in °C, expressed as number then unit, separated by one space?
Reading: 2 °C
